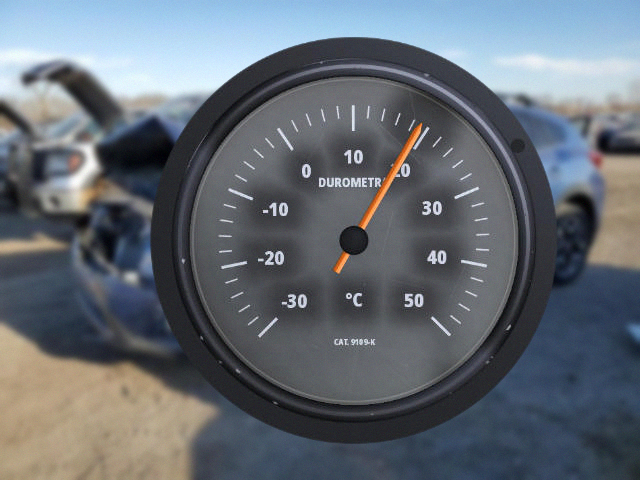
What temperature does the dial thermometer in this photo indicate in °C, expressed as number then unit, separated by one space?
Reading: 19 °C
